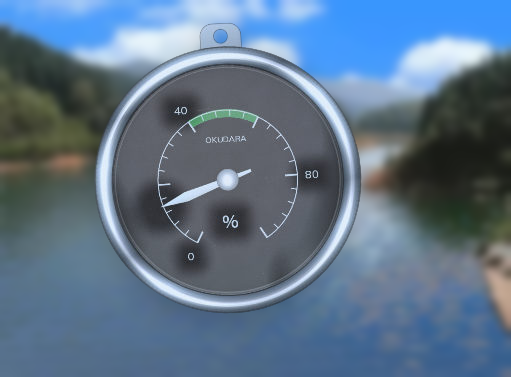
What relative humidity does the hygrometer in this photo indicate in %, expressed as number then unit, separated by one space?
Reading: 14 %
